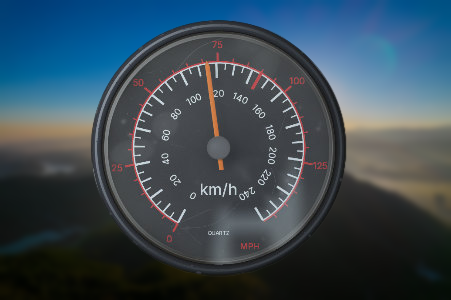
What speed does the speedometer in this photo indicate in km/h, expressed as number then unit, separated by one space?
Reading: 115 km/h
